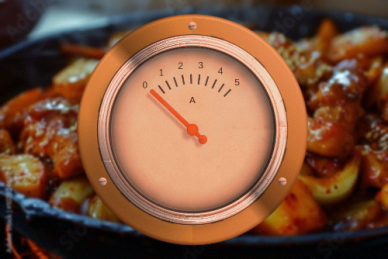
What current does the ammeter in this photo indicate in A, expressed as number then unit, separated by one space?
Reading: 0 A
